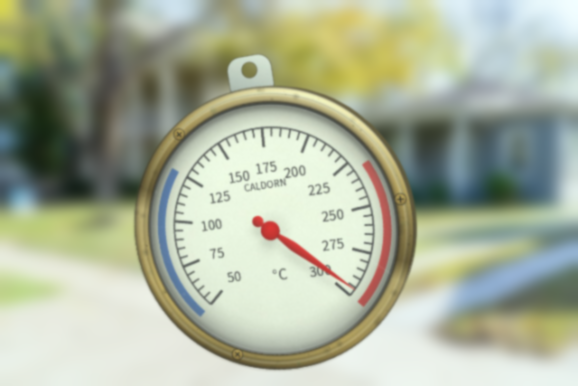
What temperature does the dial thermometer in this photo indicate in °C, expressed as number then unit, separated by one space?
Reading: 295 °C
